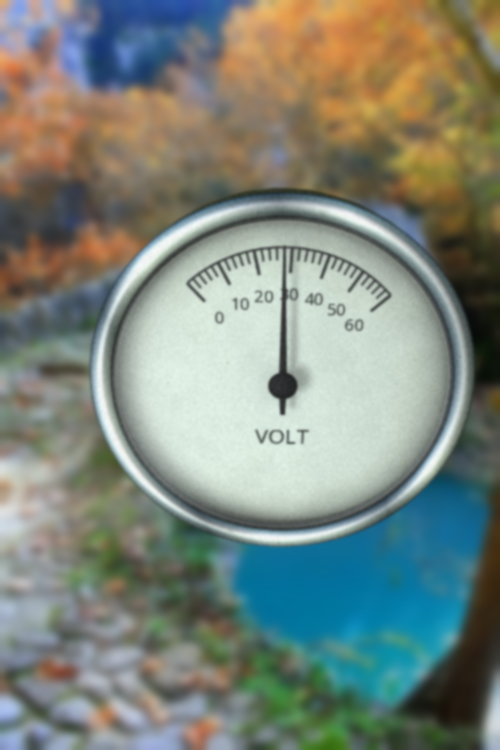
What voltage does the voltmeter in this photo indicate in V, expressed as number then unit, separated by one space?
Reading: 28 V
